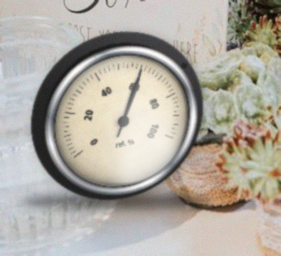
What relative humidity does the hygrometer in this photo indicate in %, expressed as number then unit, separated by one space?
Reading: 60 %
